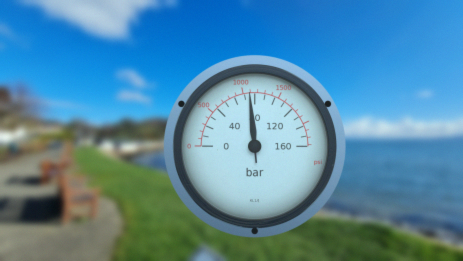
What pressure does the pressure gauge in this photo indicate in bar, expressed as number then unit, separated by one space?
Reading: 75 bar
